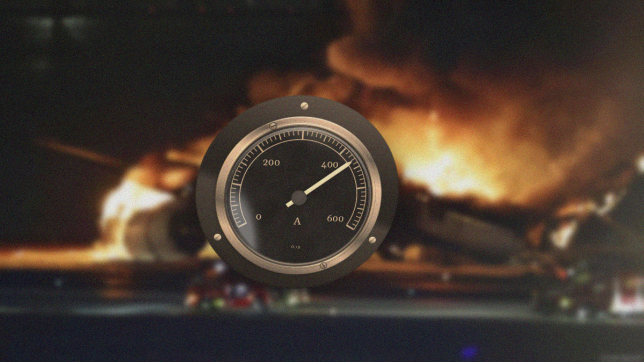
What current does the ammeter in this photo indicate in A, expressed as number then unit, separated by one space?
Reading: 430 A
